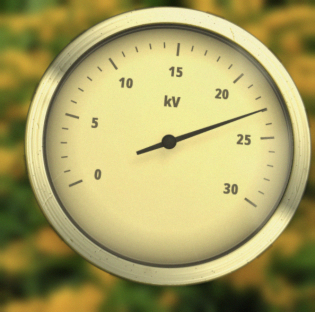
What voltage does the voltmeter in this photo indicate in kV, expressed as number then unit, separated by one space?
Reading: 23 kV
